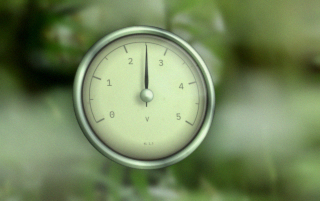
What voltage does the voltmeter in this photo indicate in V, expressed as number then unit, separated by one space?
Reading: 2.5 V
